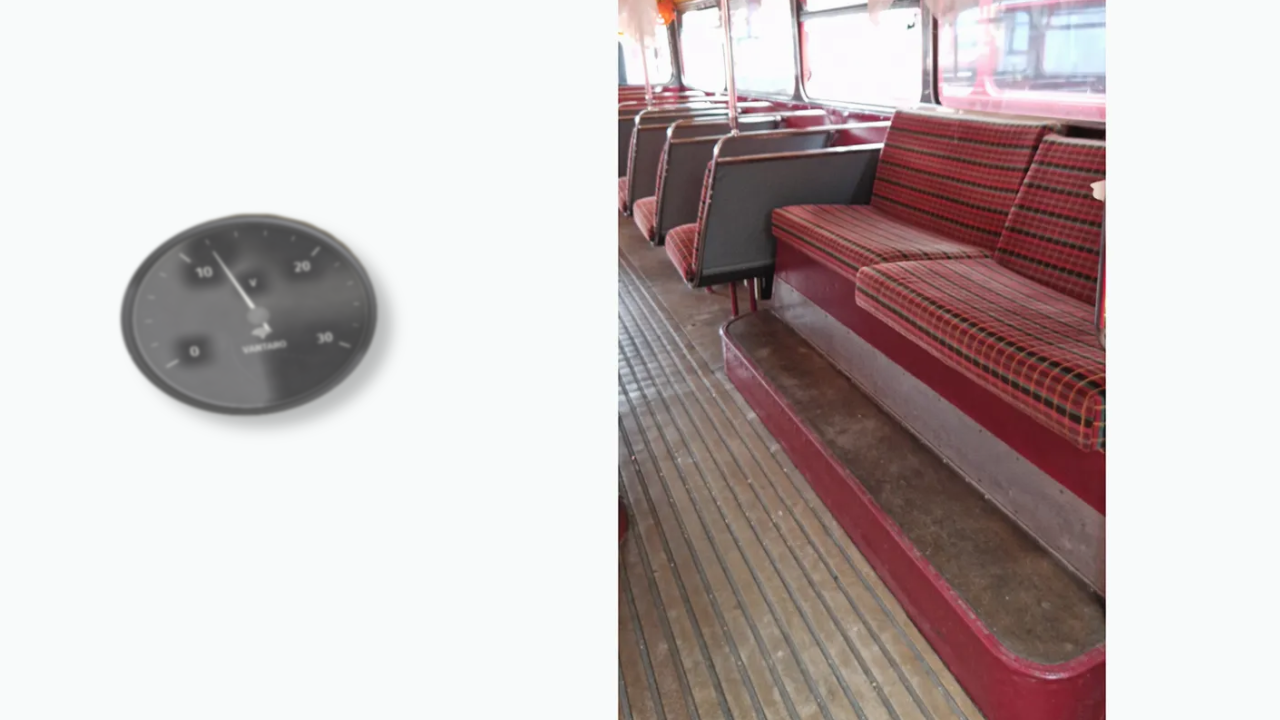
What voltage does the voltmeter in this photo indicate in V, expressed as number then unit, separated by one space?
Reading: 12 V
